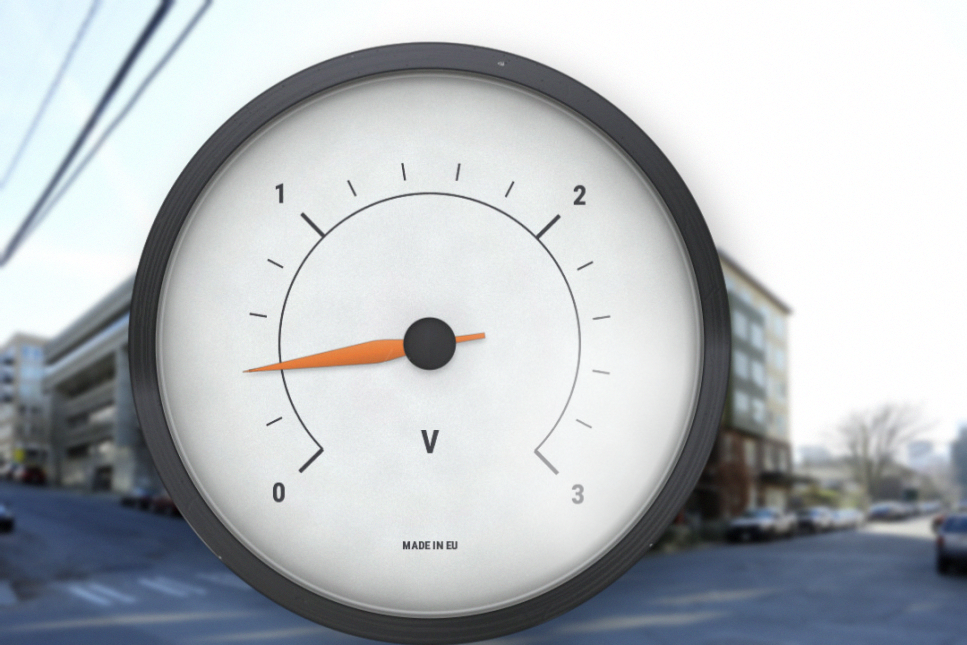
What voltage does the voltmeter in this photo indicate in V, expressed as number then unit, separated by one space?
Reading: 0.4 V
